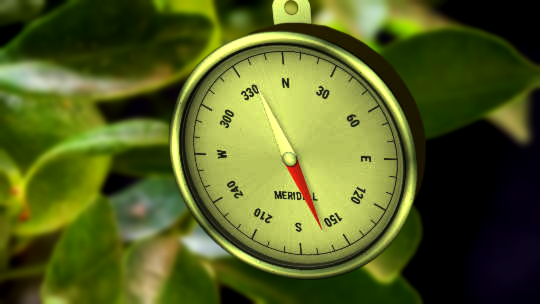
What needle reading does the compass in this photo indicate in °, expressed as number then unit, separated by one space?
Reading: 160 °
